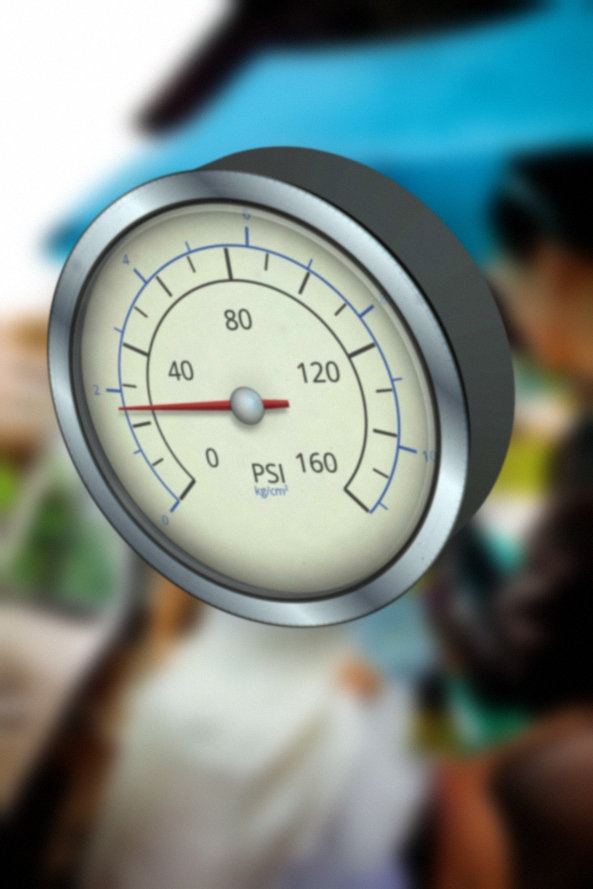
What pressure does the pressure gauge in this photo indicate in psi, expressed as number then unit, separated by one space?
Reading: 25 psi
